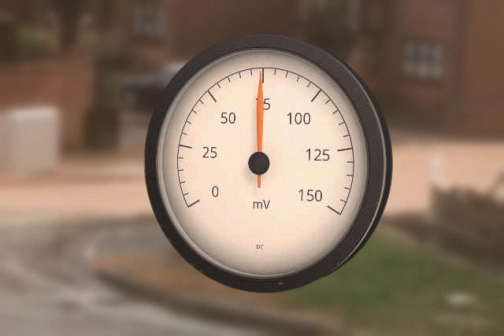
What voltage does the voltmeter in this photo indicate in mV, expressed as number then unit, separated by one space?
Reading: 75 mV
